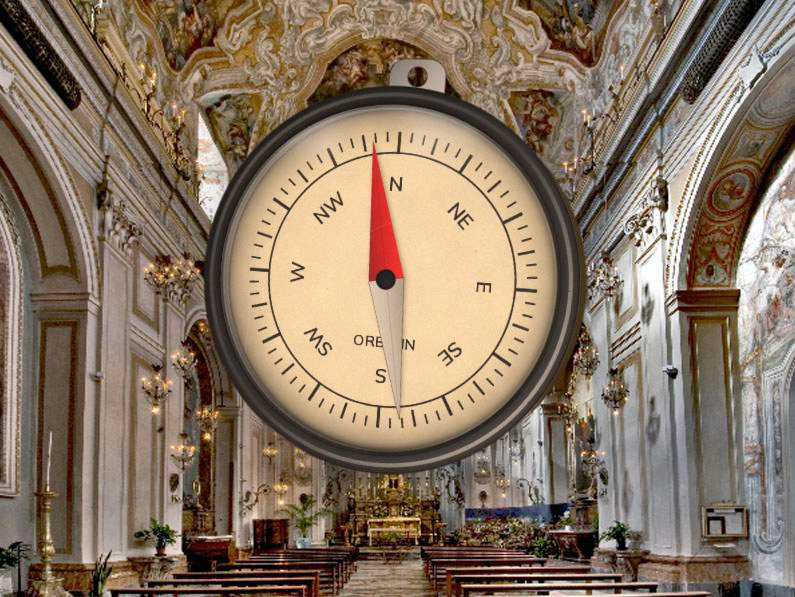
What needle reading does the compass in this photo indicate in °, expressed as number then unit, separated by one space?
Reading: 350 °
